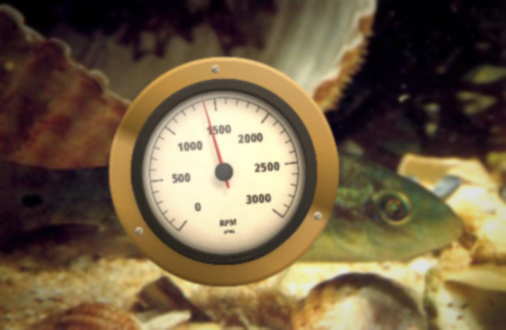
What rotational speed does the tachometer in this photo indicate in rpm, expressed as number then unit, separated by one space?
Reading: 1400 rpm
